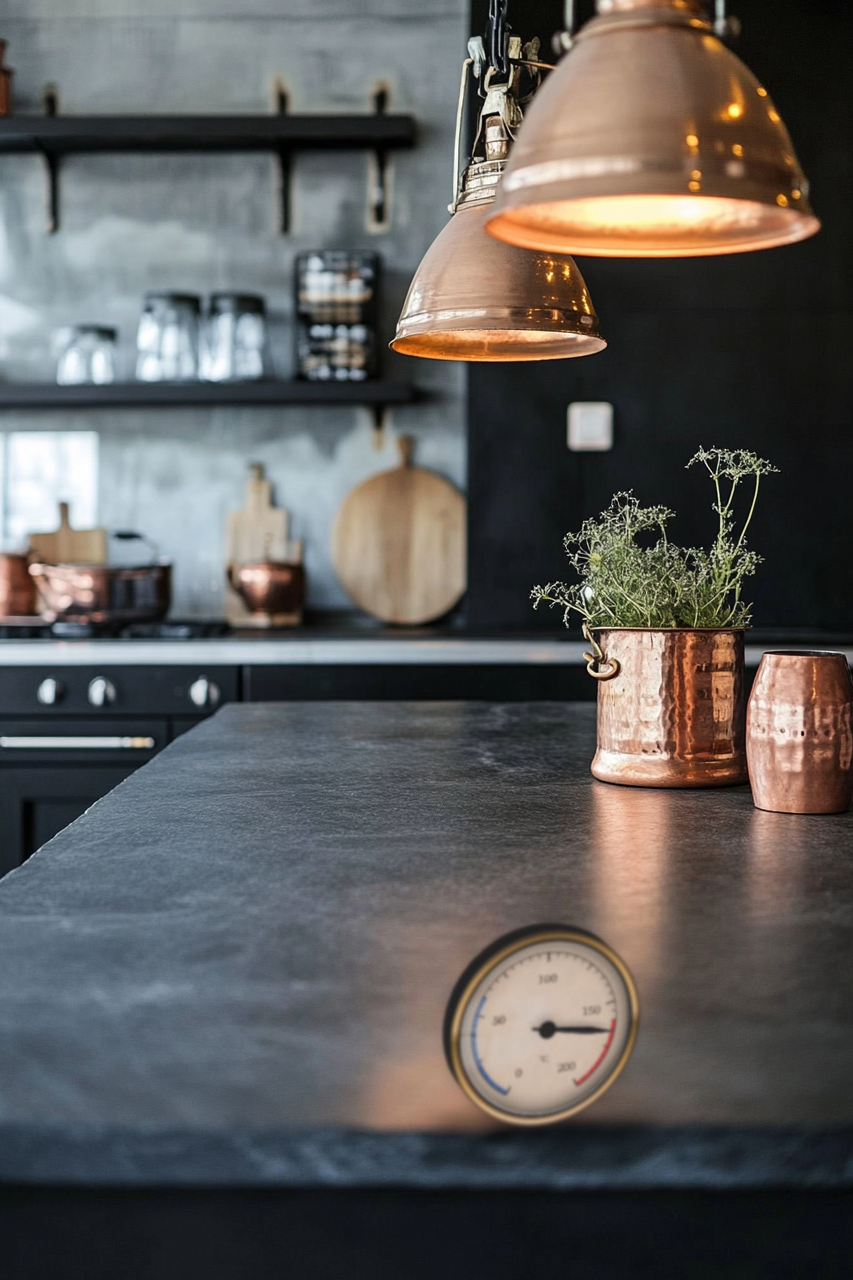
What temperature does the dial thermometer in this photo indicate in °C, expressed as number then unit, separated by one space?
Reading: 165 °C
